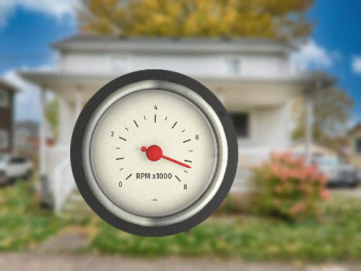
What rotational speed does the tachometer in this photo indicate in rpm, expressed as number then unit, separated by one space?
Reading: 7250 rpm
